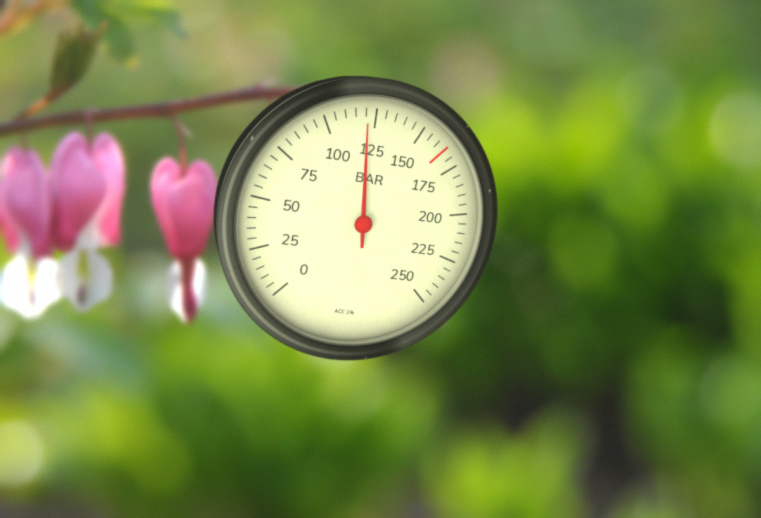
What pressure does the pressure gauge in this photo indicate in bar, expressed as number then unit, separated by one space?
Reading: 120 bar
